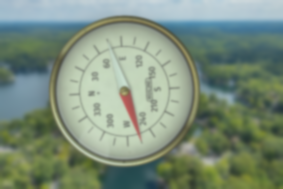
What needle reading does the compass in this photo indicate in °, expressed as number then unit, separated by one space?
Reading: 255 °
